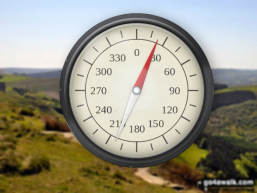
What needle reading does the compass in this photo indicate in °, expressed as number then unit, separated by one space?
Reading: 22.5 °
